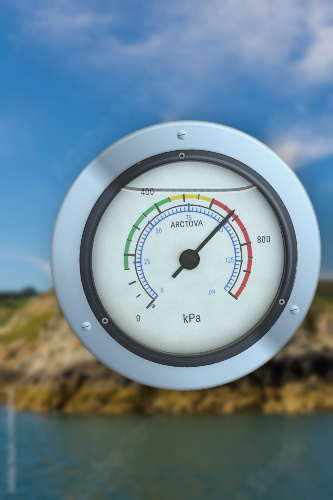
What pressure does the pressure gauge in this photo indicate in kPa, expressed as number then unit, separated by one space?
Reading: 675 kPa
